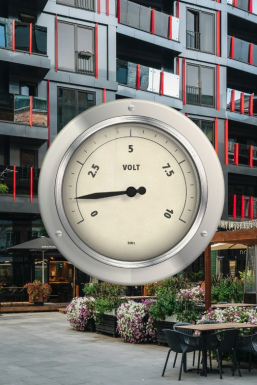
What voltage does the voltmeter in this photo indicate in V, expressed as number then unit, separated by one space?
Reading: 1 V
